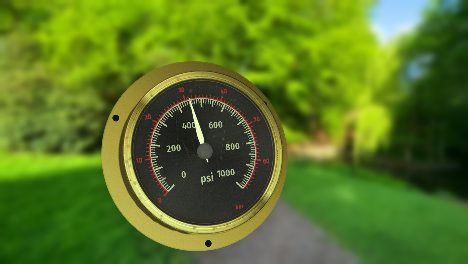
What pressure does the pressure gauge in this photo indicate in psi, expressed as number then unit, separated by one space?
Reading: 450 psi
